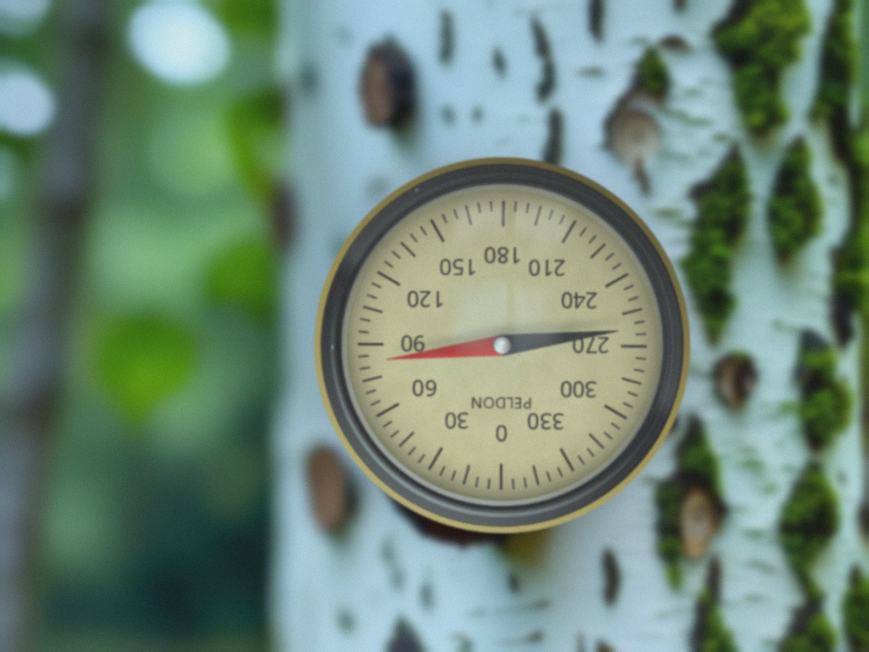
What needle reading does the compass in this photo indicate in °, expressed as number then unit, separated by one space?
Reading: 82.5 °
